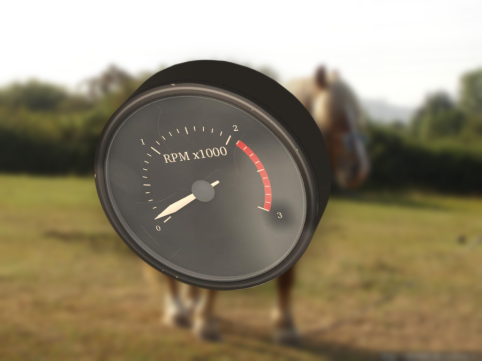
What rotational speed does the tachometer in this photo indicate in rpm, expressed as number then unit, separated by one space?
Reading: 100 rpm
